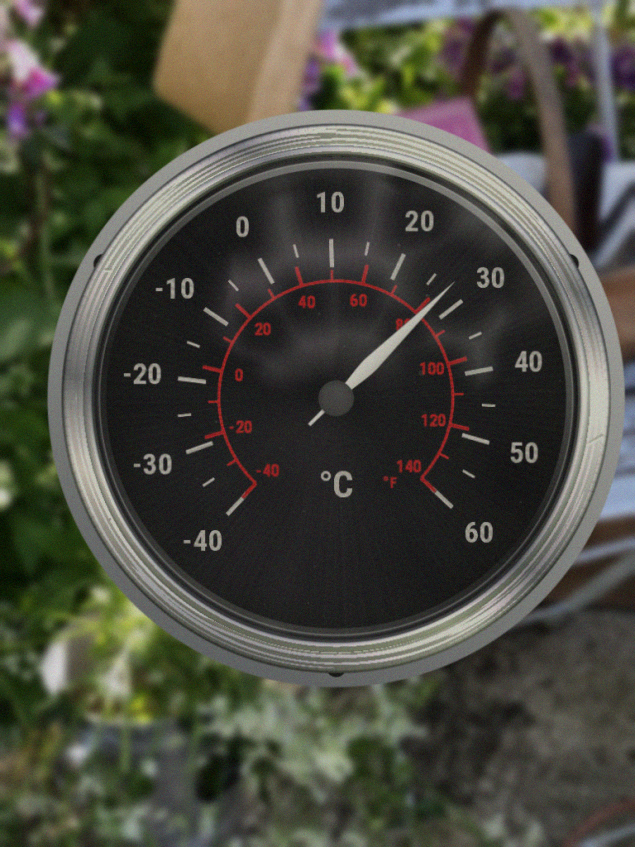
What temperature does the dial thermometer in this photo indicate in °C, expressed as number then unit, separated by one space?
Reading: 27.5 °C
